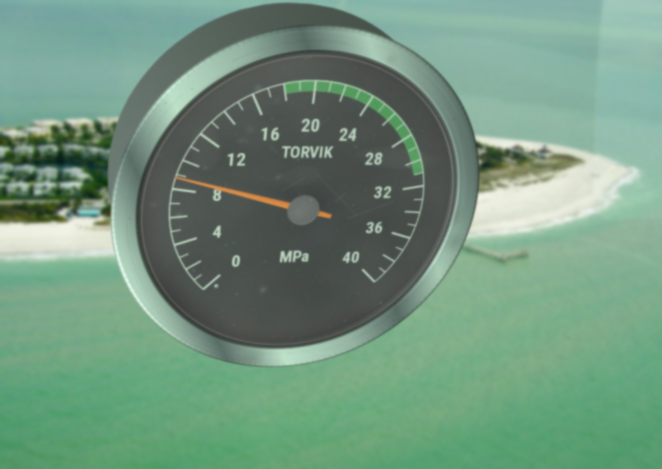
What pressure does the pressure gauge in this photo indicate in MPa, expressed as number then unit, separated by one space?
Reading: 9 MPa
